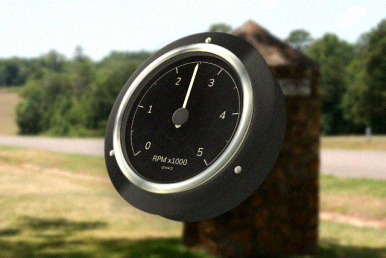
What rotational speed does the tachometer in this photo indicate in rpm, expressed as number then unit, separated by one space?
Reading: 2500 rpm
